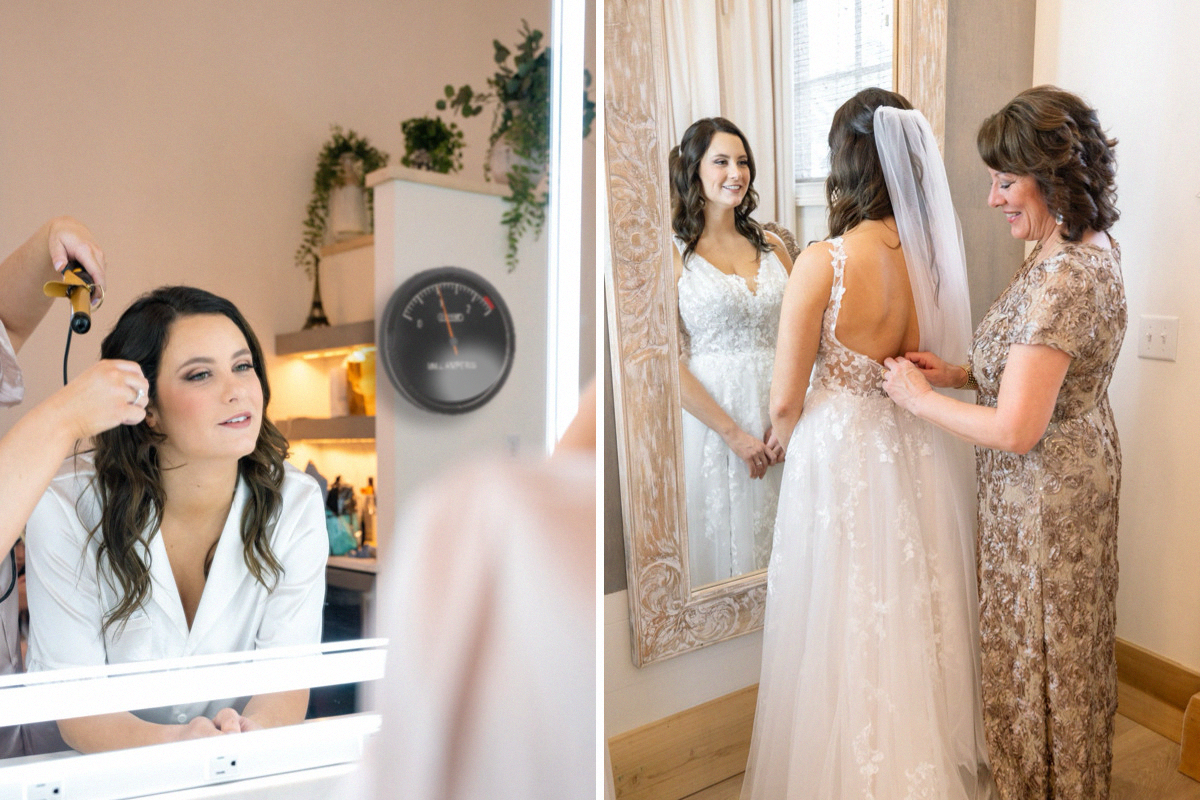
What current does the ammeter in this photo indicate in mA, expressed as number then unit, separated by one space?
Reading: 1 mA
